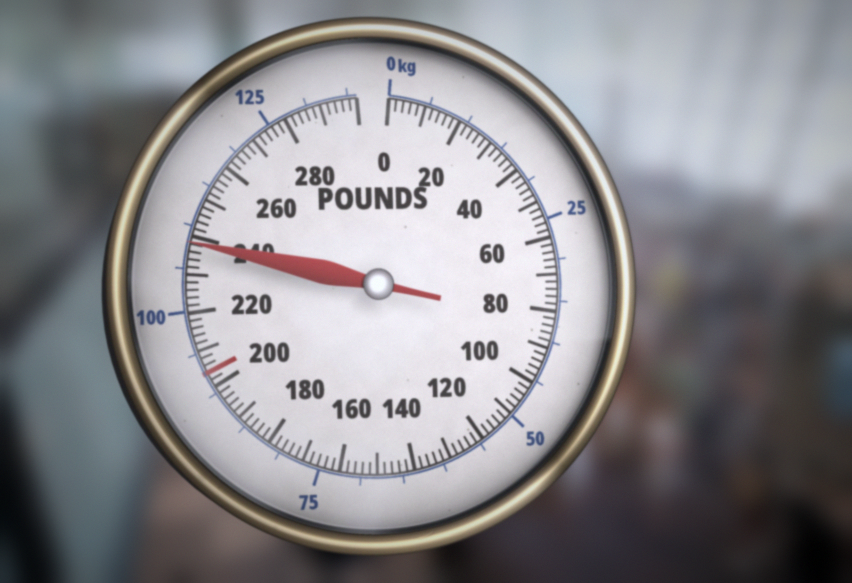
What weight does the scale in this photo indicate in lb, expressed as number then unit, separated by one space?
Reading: 238 lb
